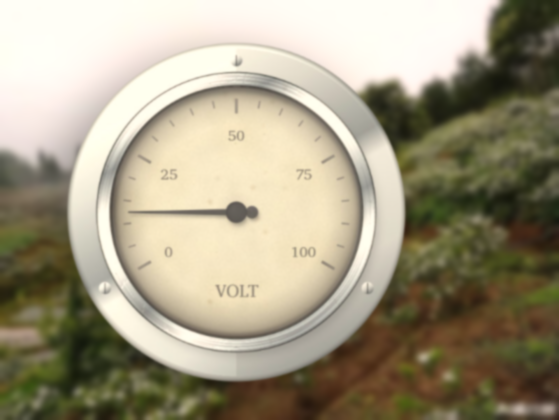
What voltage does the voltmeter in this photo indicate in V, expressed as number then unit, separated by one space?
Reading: 12.5 V
